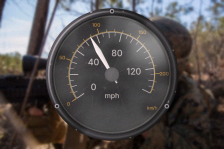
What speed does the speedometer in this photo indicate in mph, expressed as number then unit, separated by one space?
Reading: 55 mph
